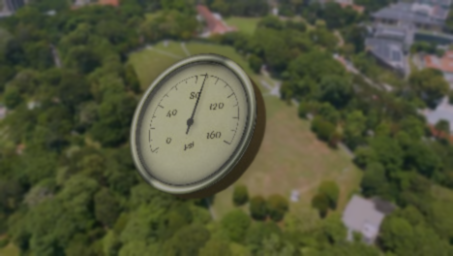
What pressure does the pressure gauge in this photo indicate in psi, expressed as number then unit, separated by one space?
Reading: 90 psi
